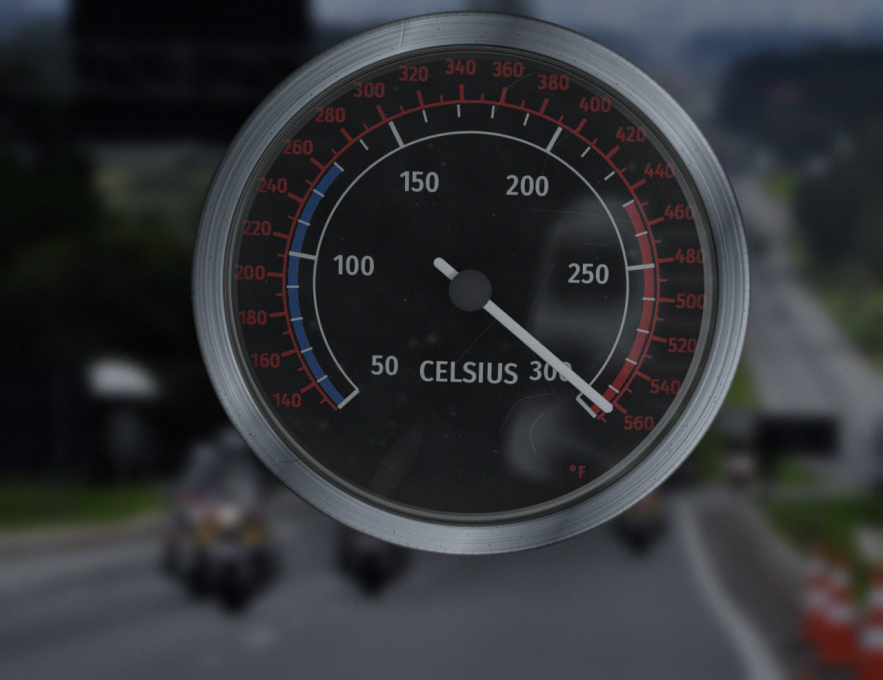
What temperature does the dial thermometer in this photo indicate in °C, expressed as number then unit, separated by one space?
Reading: 295 °C
